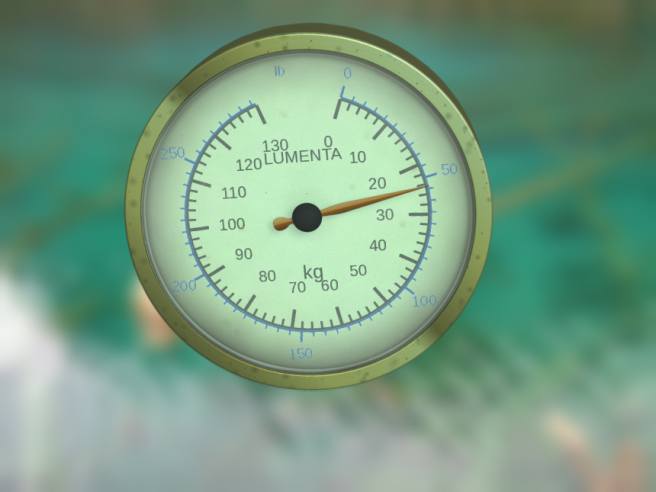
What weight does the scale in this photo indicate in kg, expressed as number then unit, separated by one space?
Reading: 24 kg
